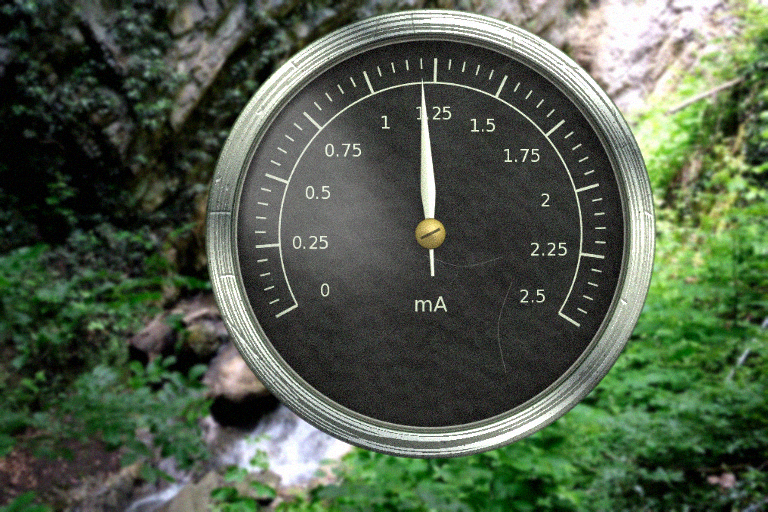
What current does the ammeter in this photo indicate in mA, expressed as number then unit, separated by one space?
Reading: 1.2 mA
